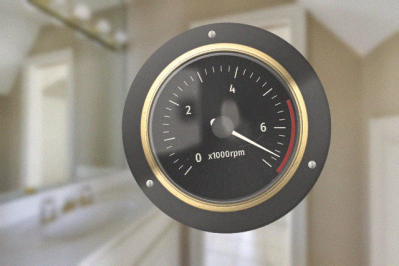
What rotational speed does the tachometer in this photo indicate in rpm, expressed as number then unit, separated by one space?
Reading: 6700 rpm
